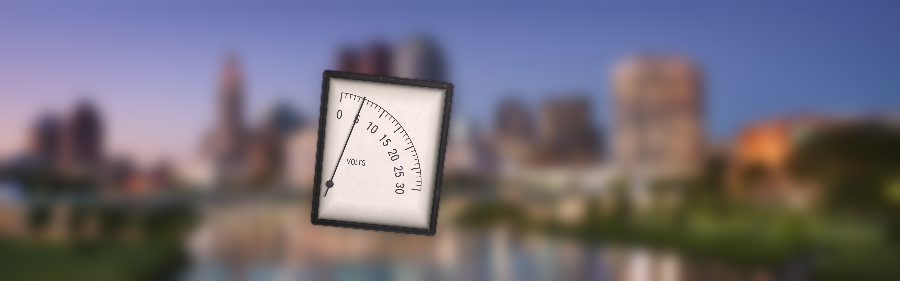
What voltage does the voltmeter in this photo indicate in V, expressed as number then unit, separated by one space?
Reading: 5 V
